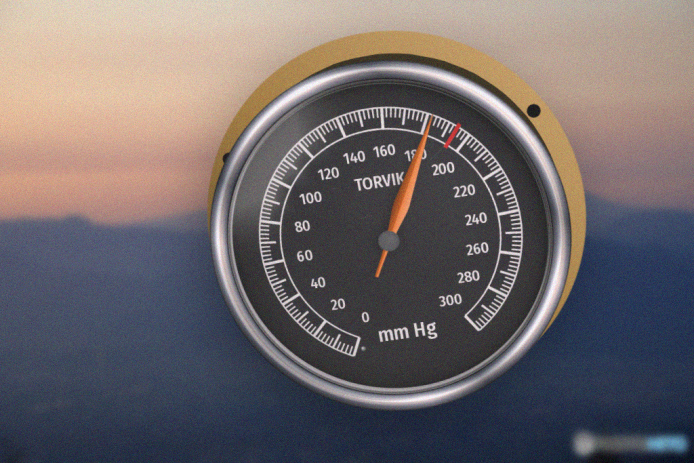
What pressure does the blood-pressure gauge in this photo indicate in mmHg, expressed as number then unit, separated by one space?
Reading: 182 mmHg
